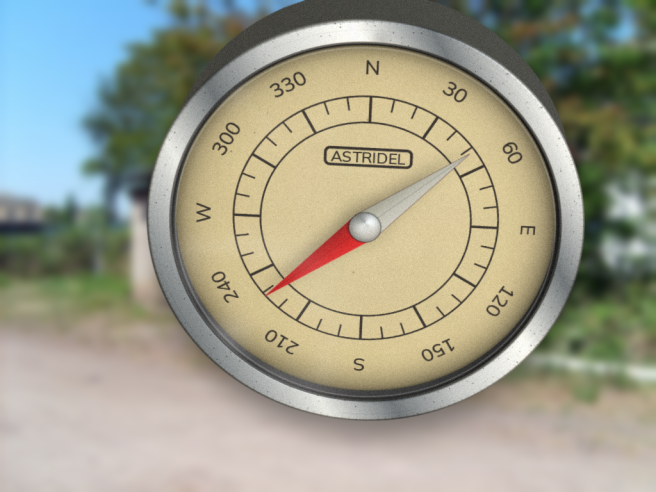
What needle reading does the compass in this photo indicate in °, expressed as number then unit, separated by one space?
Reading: 230 °
